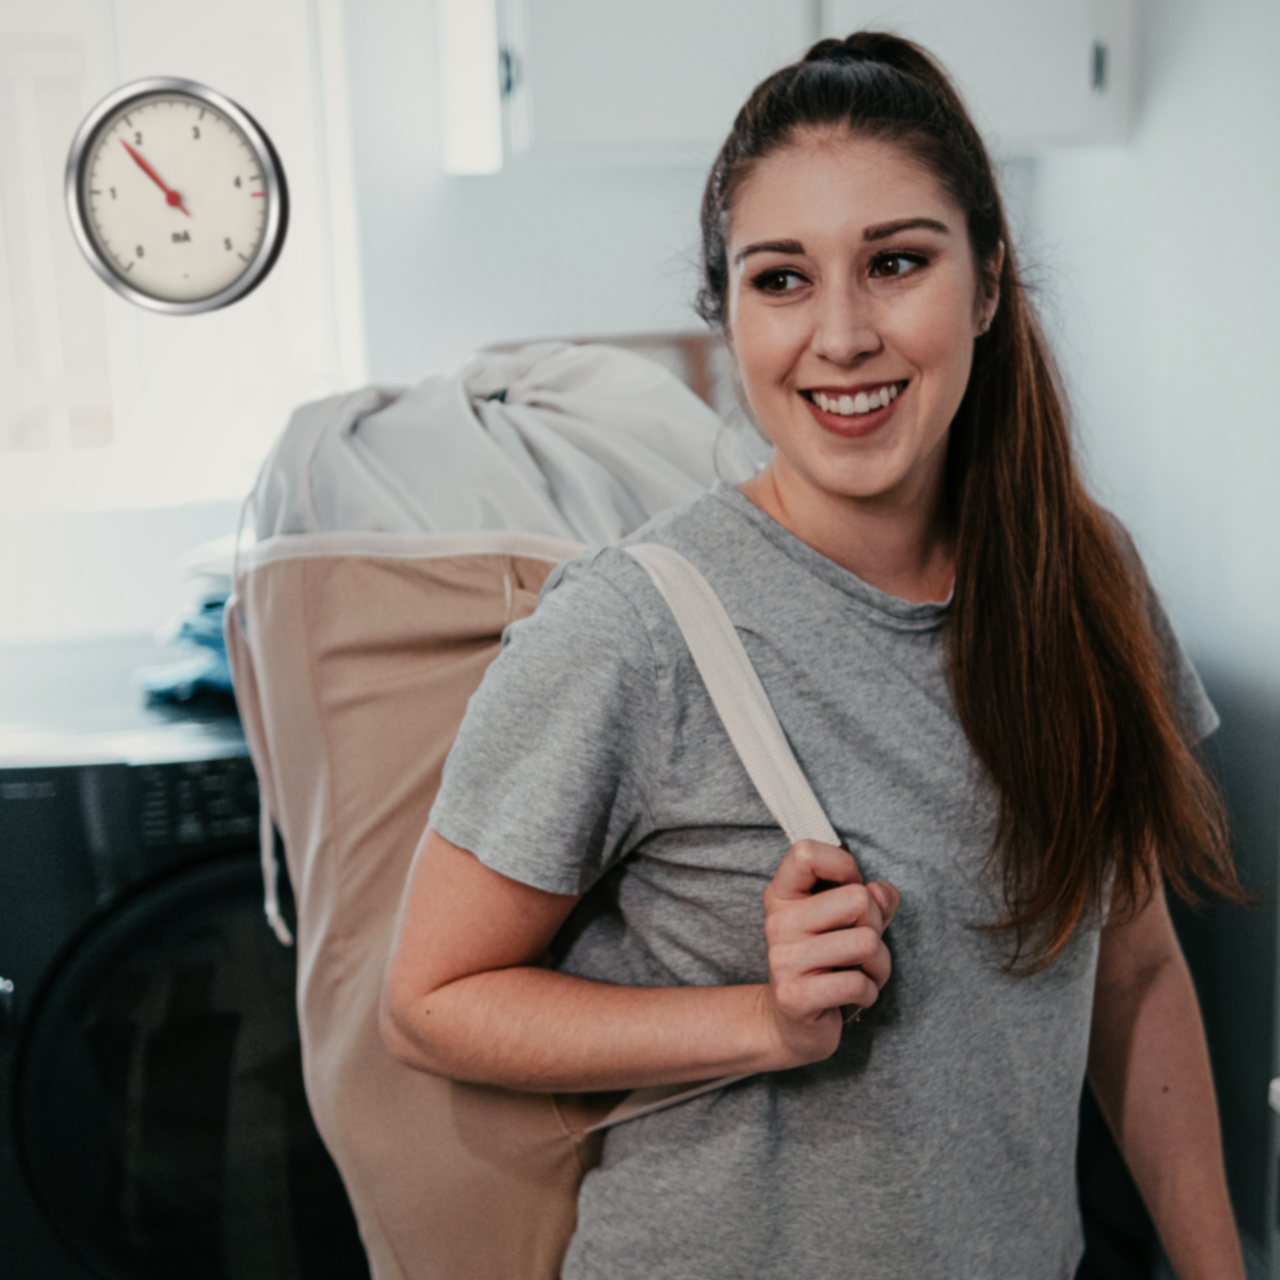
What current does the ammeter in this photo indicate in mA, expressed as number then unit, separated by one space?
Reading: 1.8 mA
